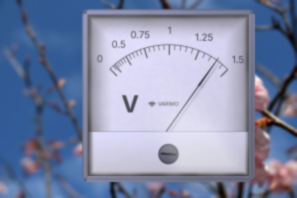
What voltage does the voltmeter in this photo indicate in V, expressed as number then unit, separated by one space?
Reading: 1.4 V
